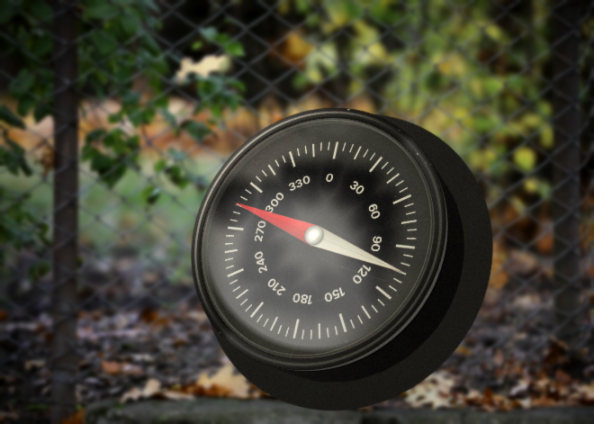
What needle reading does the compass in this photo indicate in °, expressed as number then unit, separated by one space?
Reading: 285 °
